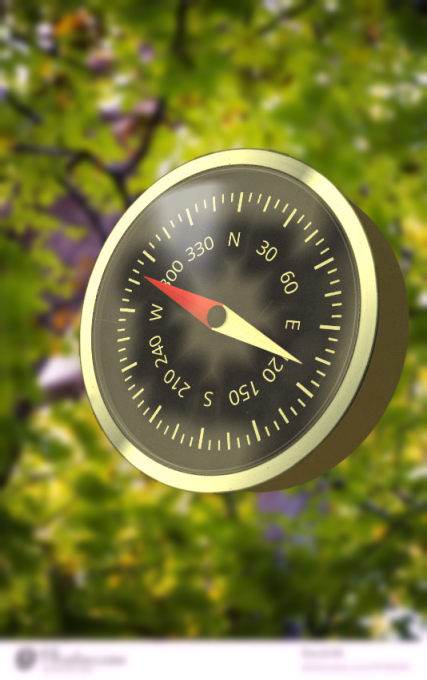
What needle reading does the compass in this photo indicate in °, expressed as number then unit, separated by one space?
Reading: 290 °
